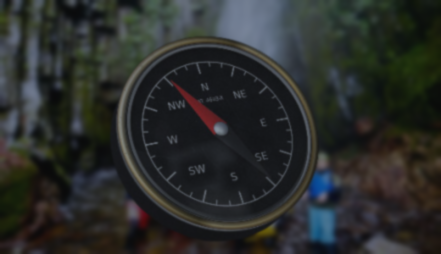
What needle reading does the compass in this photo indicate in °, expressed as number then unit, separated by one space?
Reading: 330 °
